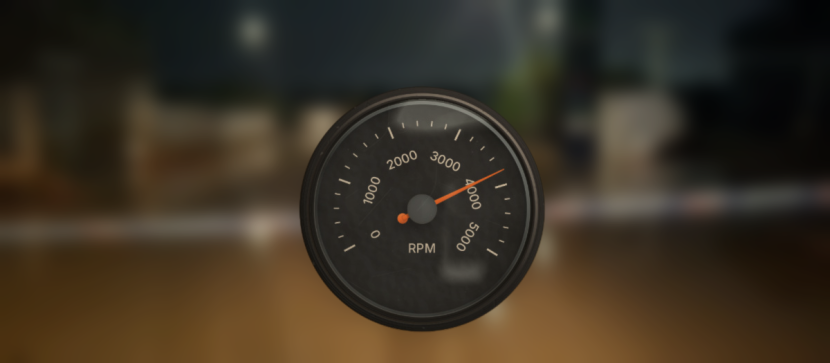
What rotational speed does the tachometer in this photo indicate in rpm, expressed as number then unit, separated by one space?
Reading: 3800 rpm
